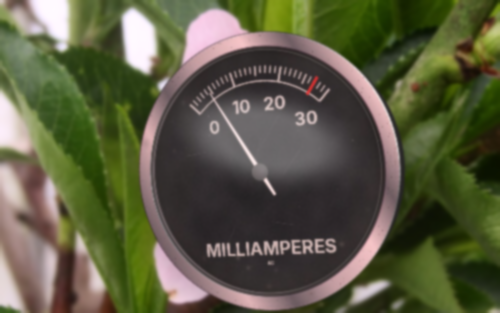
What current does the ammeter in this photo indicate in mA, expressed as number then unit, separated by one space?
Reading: 5 mA
